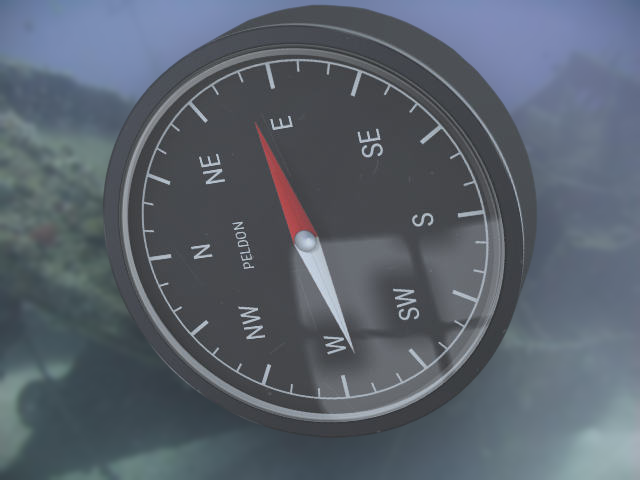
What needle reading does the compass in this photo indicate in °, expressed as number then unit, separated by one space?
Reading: 80 °
